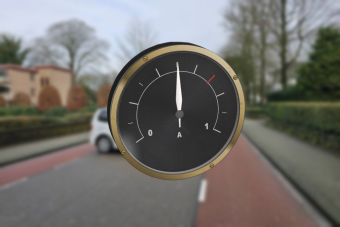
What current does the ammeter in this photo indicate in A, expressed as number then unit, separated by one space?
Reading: 0.5 A
